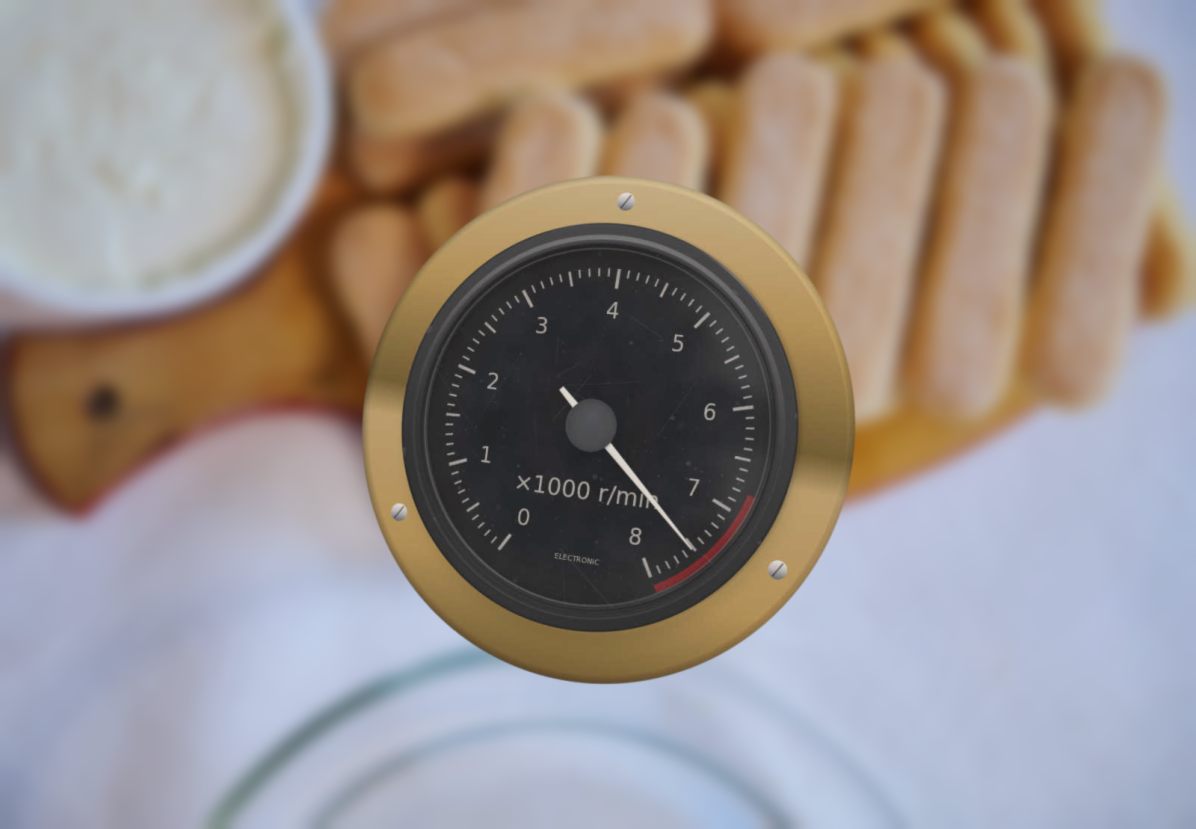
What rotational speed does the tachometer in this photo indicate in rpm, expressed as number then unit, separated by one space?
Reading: 7500 rpm
